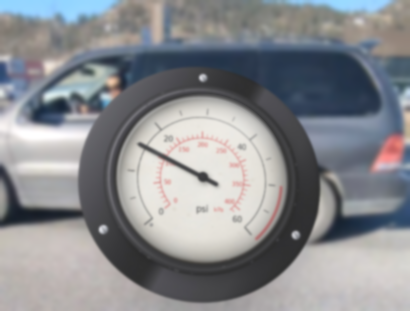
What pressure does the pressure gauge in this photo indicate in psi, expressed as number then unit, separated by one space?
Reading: 15 psi
